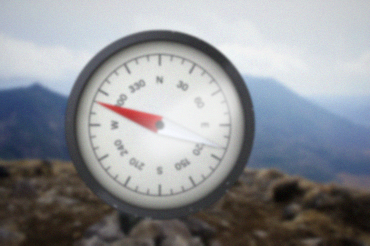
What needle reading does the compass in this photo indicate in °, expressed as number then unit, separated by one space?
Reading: 290 °
